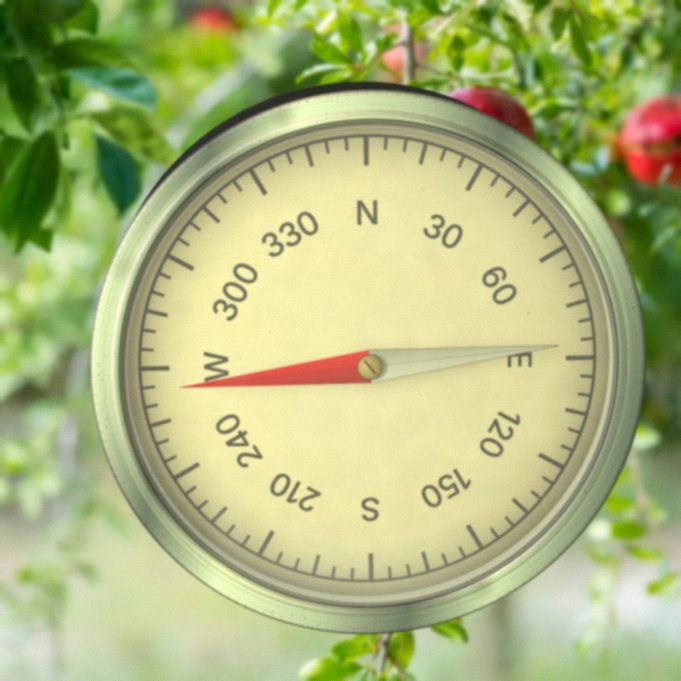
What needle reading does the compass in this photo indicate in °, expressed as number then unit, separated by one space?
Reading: 265 °
